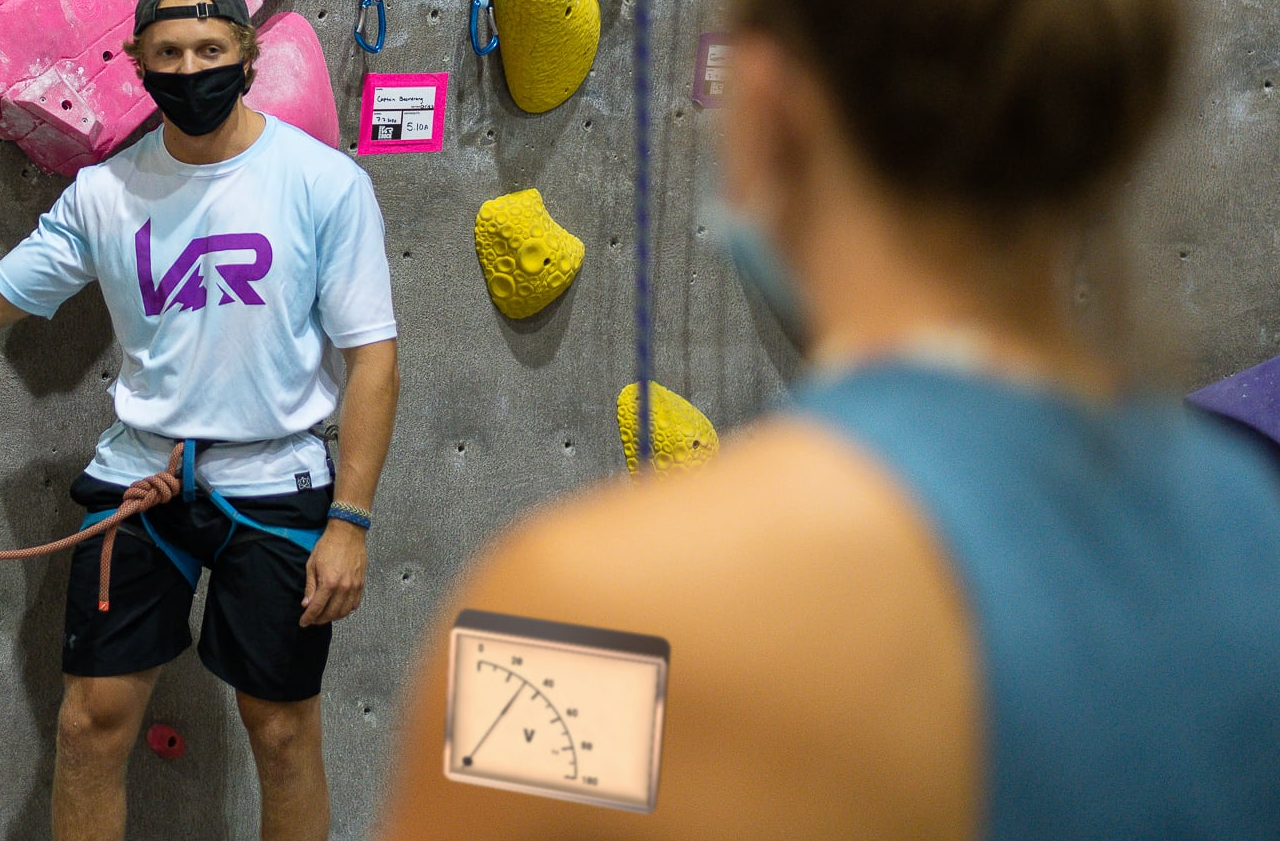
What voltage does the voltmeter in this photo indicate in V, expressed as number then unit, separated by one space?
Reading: 30 V
